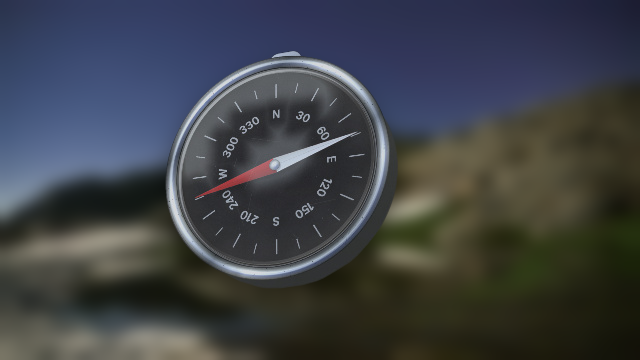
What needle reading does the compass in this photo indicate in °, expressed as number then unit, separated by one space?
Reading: 255 °
